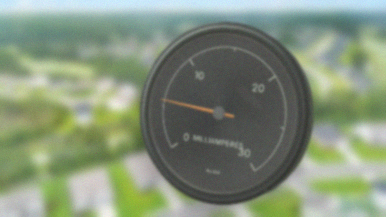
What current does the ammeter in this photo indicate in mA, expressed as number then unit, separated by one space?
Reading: 5 mA
